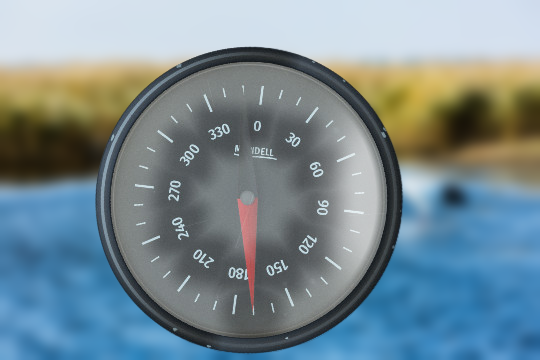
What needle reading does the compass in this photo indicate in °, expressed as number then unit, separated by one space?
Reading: 170 °
